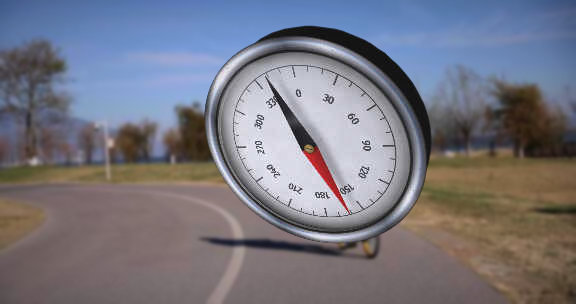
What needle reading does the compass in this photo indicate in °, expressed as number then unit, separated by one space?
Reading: 160 °
